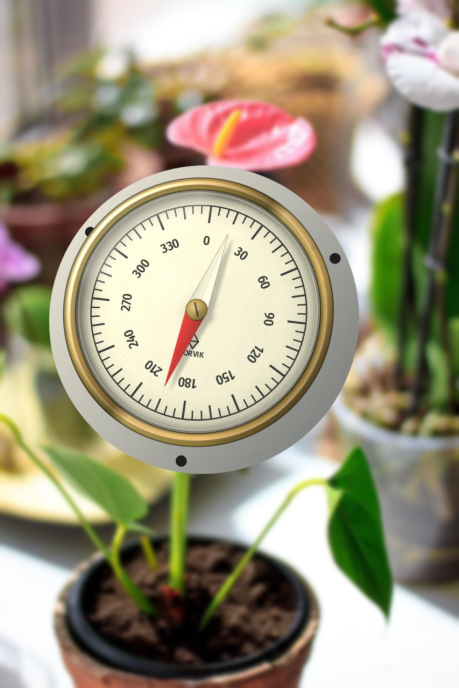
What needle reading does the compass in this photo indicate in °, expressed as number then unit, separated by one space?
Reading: 195 °
